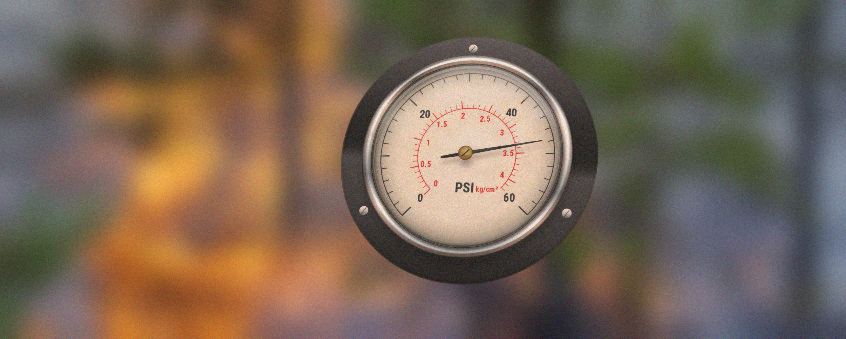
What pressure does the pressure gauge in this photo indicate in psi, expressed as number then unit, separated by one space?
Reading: 48 psi
